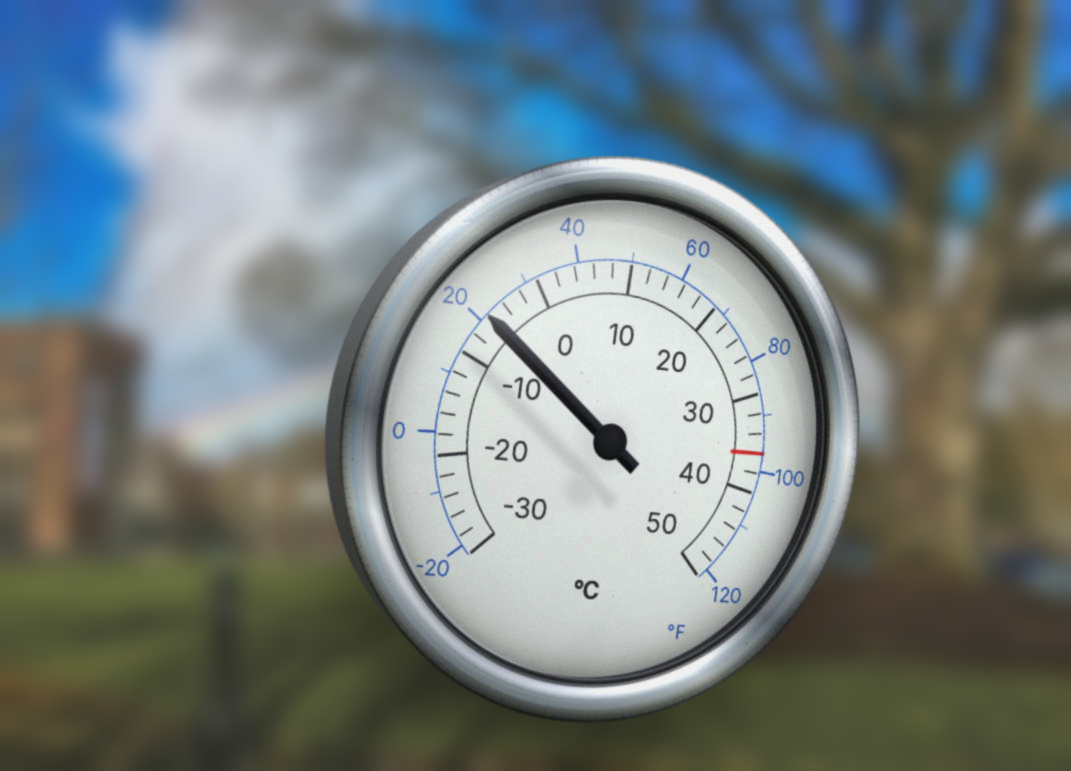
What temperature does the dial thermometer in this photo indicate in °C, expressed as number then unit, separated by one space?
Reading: -6 °C
